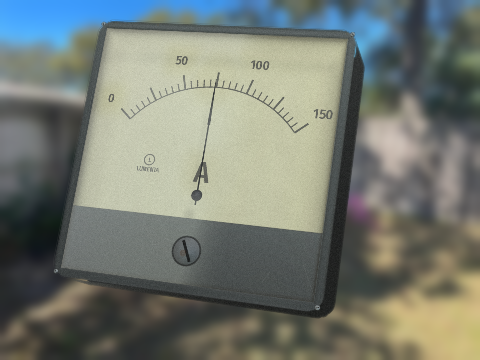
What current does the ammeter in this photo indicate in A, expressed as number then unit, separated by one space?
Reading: 75 A
